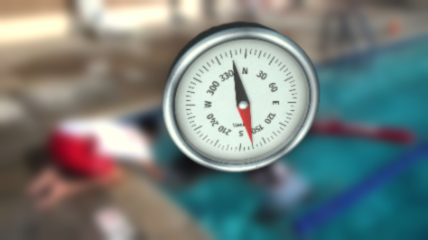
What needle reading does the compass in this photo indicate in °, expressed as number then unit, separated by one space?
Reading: 165 °
